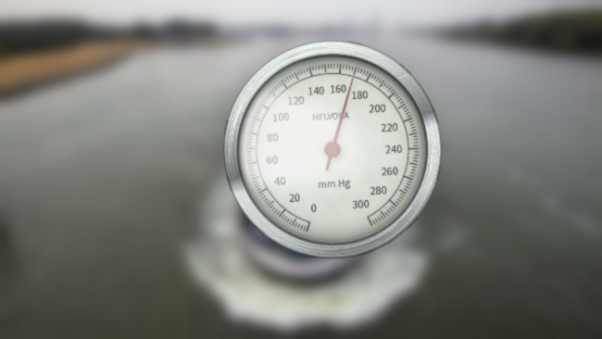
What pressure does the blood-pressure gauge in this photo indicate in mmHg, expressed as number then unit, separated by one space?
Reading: 170 mmHg
